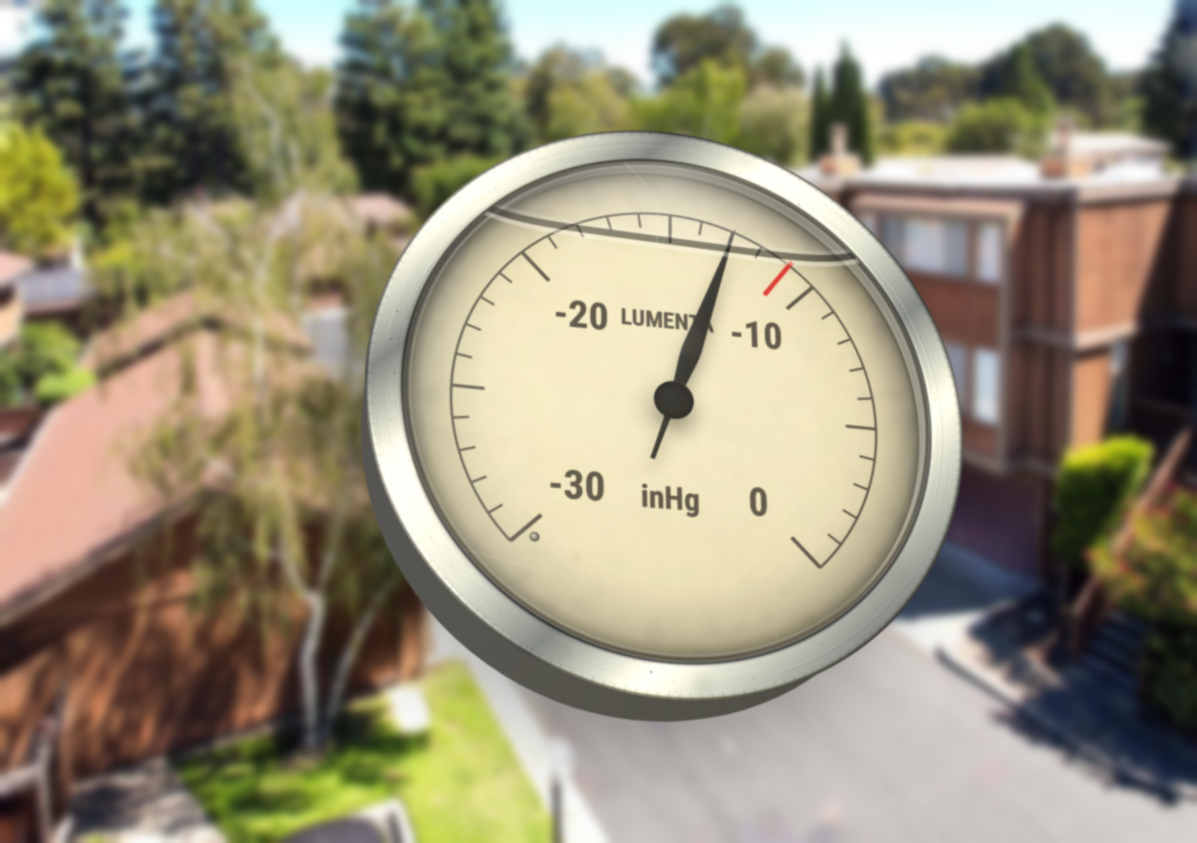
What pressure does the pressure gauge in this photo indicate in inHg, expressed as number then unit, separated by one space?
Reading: -13 inHg
